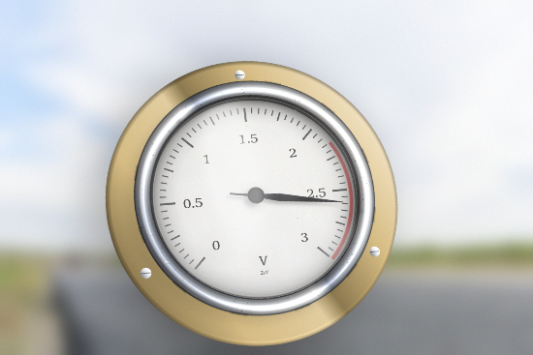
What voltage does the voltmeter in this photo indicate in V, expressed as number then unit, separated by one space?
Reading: 2.6 V
